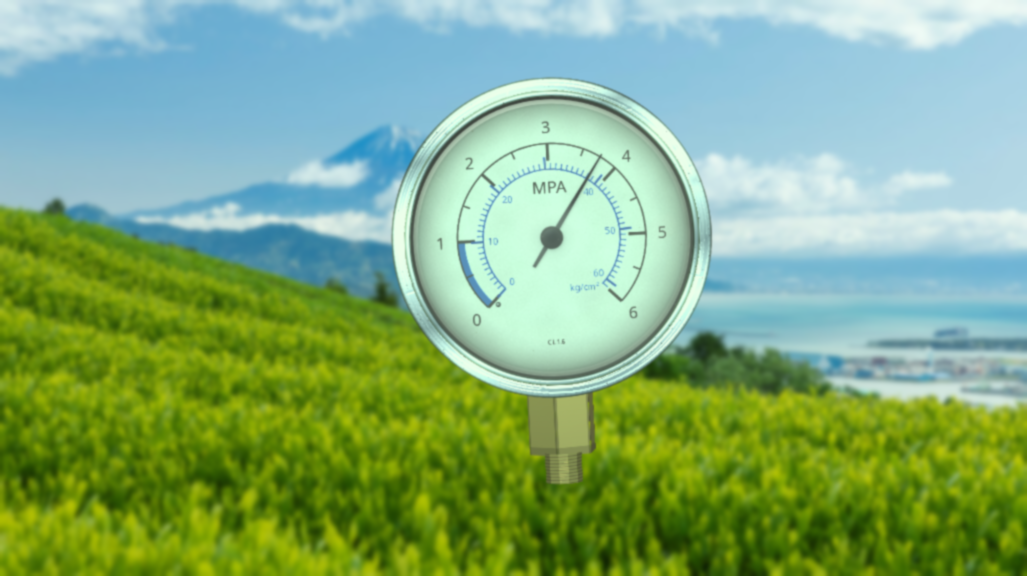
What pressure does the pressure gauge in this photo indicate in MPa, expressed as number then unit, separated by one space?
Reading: 3.75 MPa
